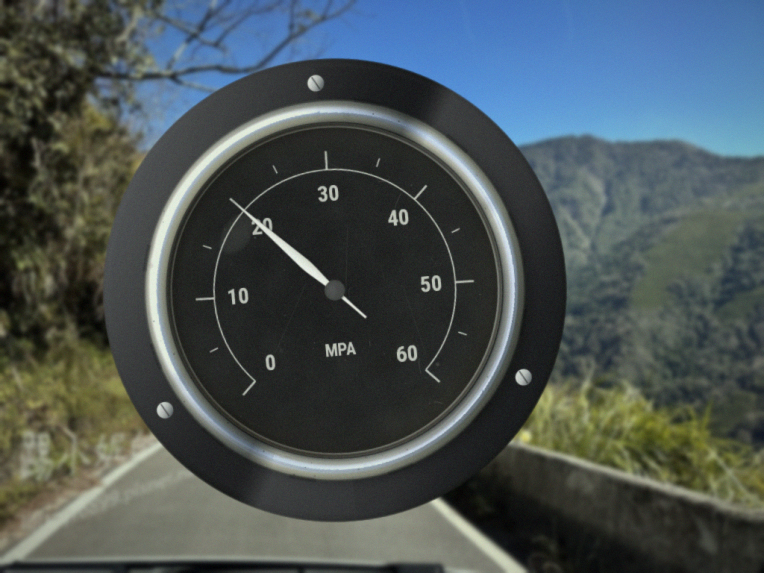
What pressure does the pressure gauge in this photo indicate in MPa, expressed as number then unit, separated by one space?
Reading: 20 MPa
